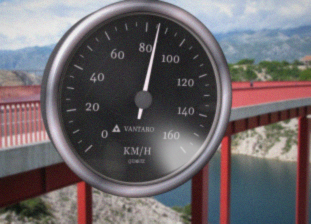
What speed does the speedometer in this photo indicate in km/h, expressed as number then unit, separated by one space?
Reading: 85 km/h
